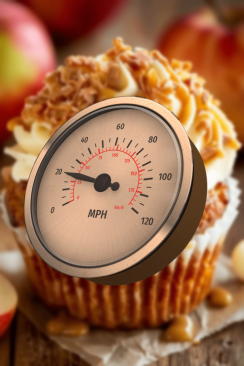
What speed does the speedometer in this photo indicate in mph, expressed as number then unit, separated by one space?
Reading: 20 mph
